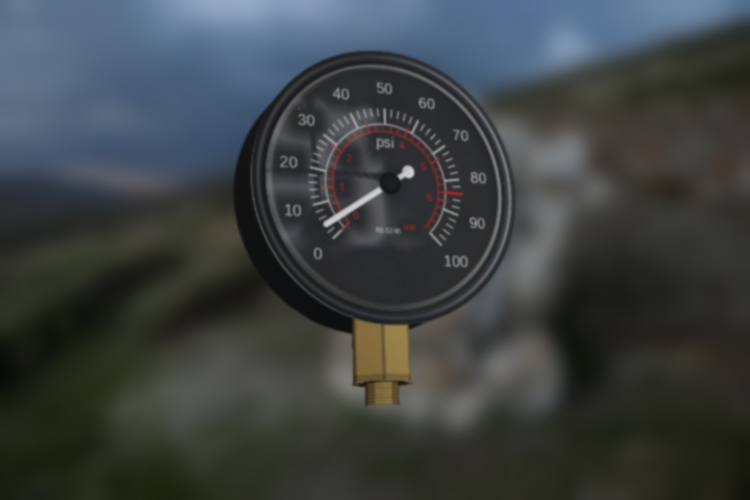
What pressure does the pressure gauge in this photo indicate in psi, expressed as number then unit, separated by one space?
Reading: 4 psi
